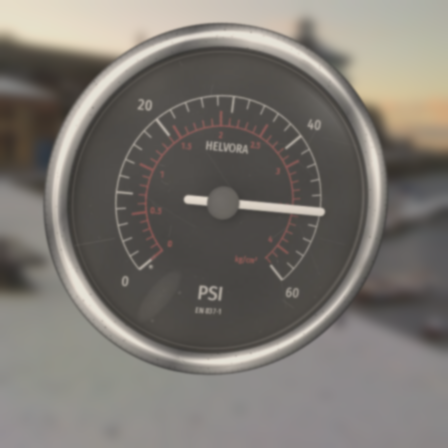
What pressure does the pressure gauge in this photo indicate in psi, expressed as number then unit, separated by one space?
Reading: 50 psi
